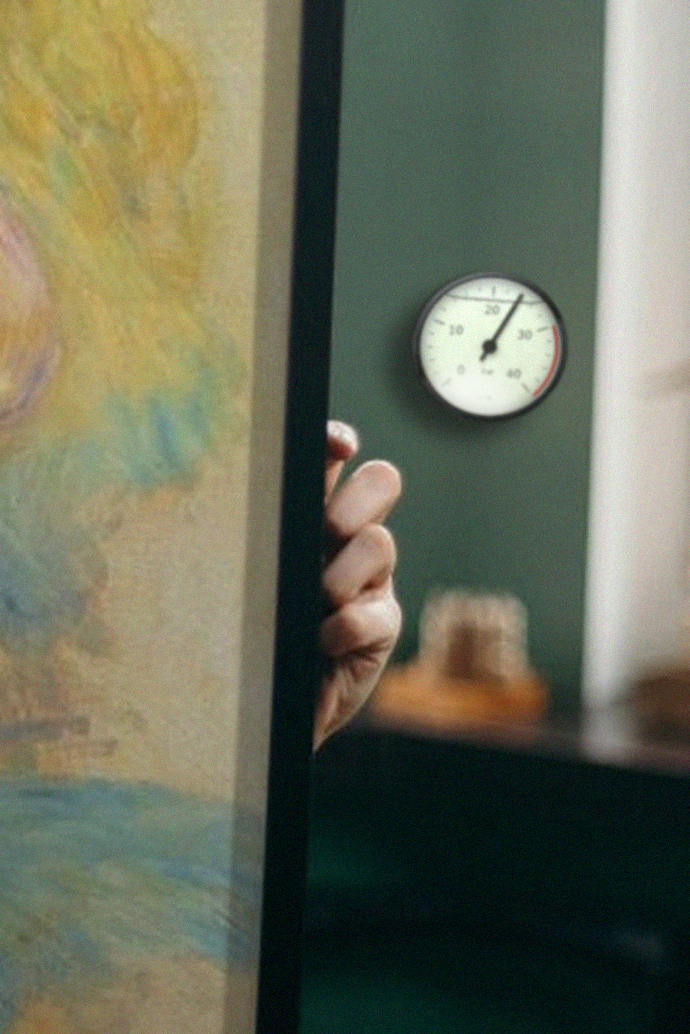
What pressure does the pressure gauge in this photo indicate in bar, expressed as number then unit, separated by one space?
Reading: 24 bar
